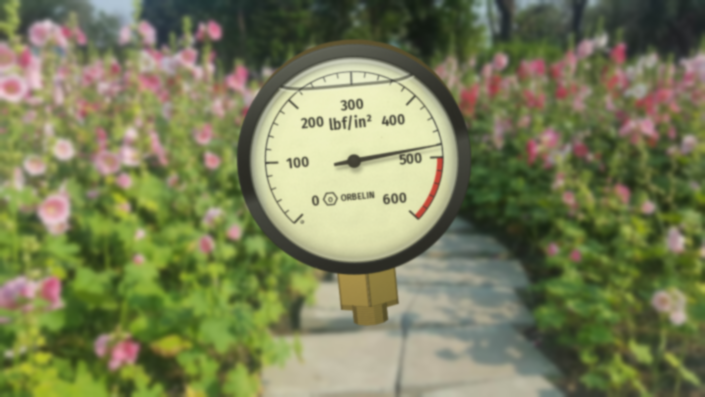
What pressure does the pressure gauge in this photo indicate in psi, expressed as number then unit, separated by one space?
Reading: 480 psi
